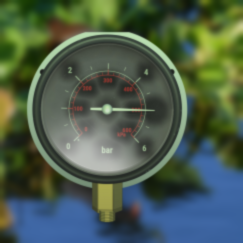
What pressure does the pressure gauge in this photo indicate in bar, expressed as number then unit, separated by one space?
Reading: 5 bar
